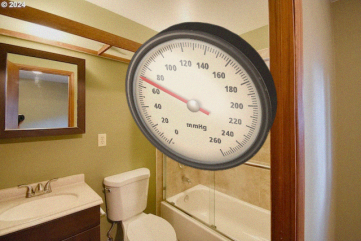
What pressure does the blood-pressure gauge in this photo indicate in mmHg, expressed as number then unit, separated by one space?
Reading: 70 mmHg
